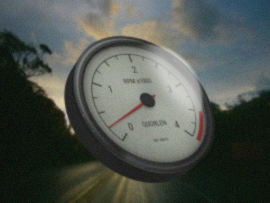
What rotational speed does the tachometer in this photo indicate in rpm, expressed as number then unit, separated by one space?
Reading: 250 rpm
